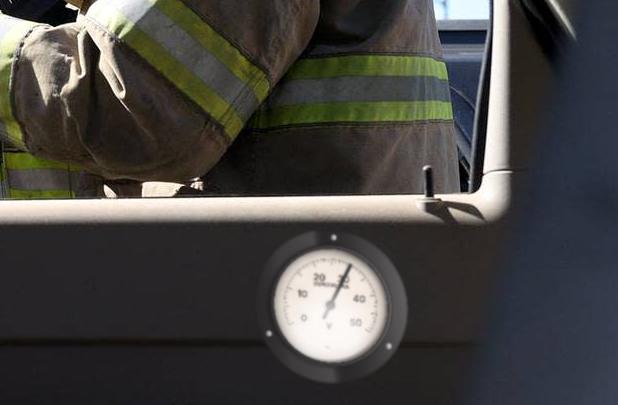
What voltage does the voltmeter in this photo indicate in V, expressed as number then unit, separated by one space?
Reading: 30 V
